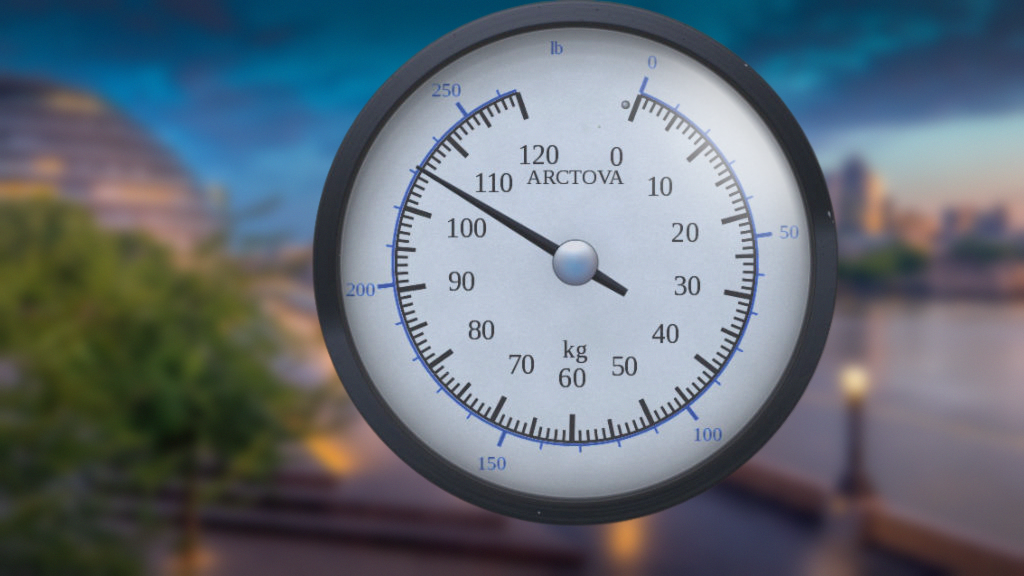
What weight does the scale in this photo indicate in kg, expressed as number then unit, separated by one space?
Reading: 105 kg
